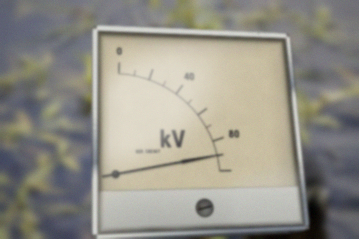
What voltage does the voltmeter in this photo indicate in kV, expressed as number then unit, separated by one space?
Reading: 90 kV
